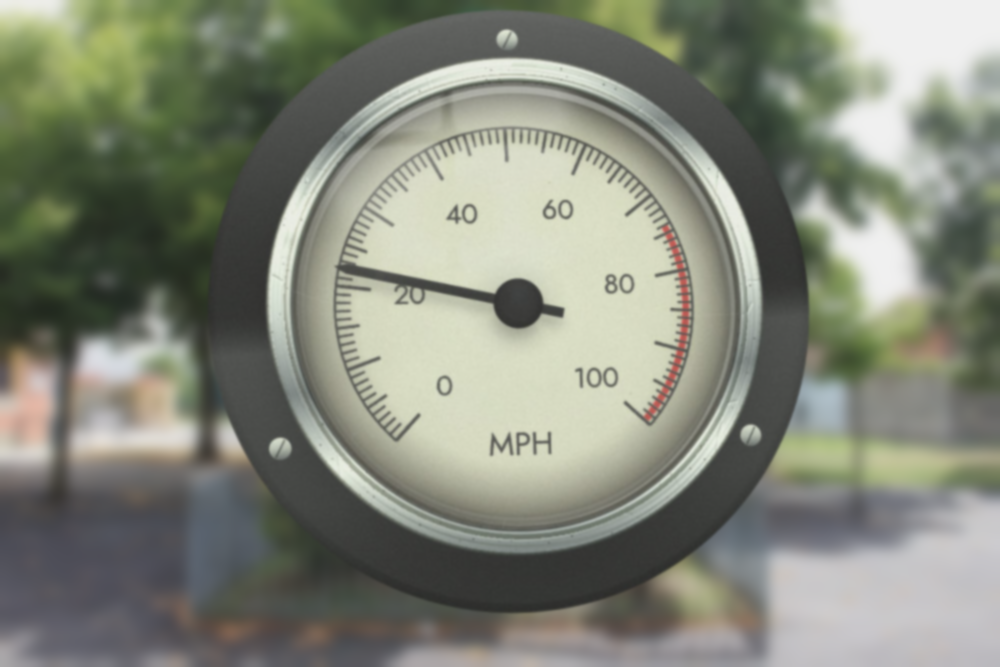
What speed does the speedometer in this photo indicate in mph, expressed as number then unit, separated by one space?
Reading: 22 mph
